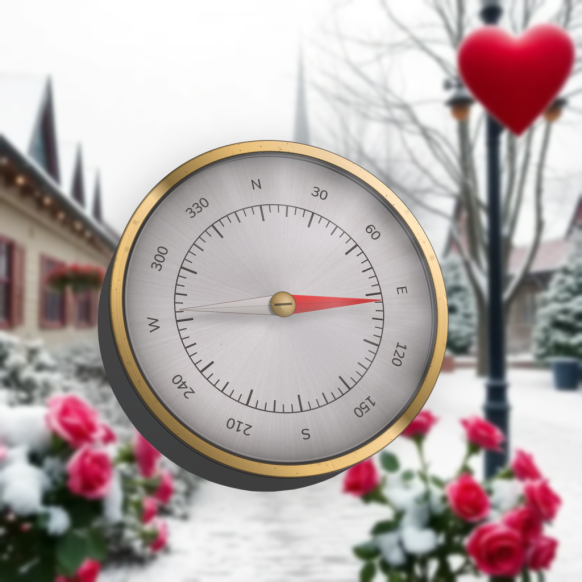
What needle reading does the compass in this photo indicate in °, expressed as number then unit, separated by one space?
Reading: 95 °
